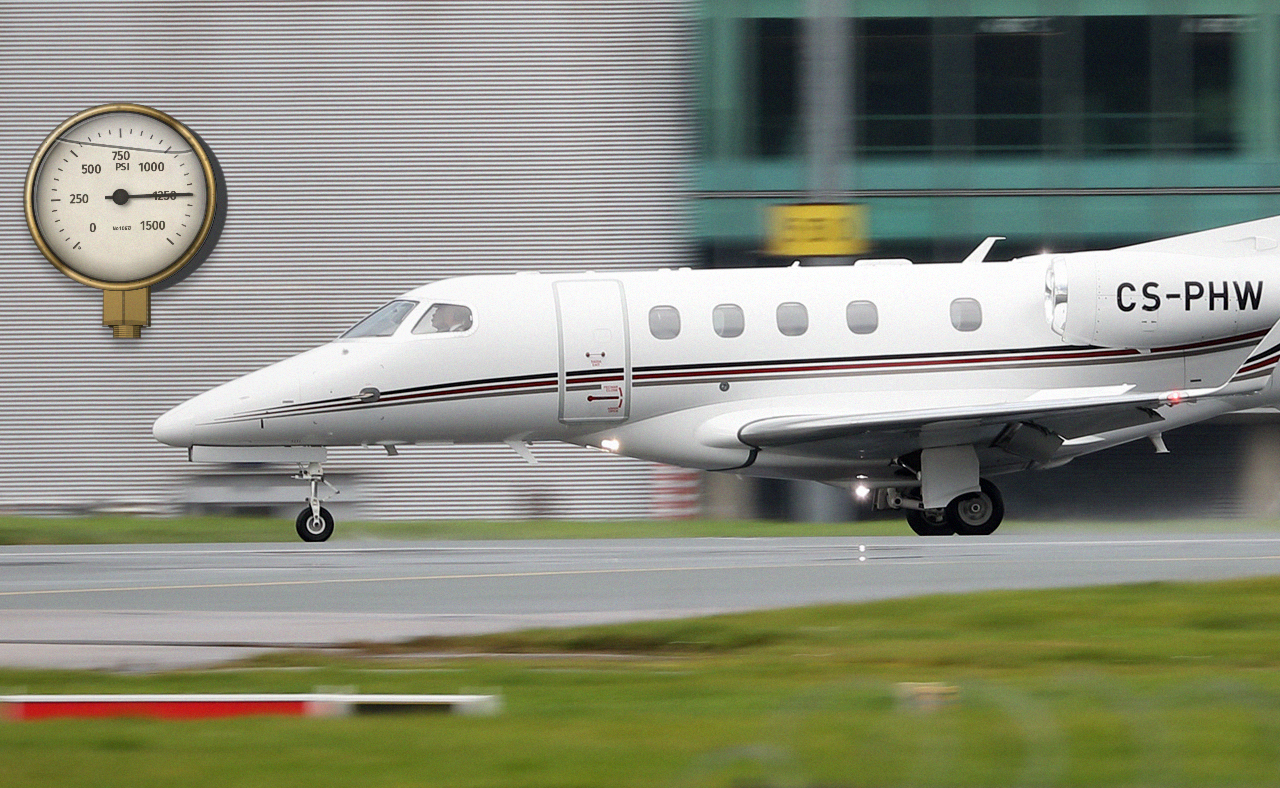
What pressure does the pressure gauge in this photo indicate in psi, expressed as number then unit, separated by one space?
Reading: 1250 psi
